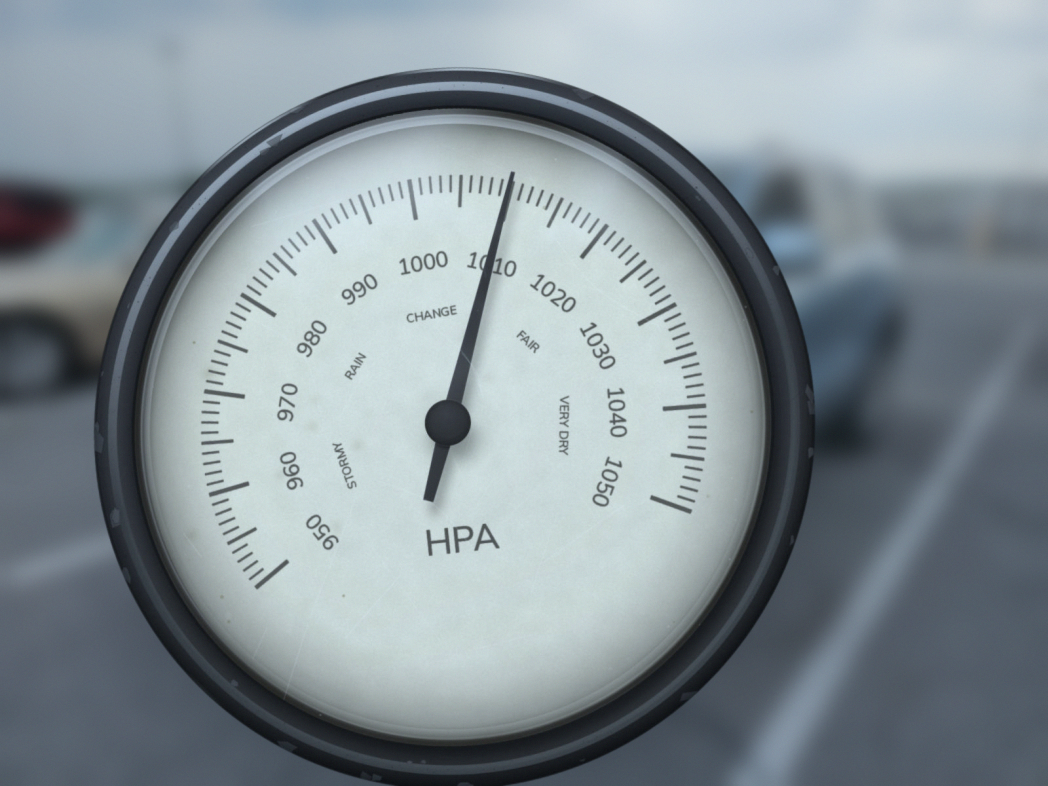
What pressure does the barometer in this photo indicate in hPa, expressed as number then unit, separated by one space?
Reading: 1010 hPa
